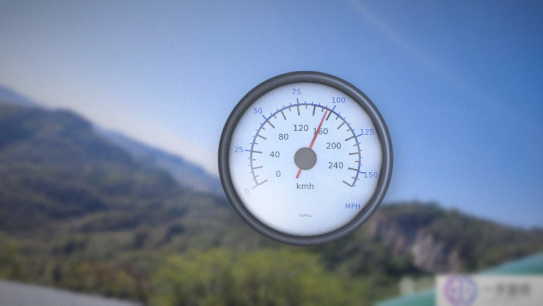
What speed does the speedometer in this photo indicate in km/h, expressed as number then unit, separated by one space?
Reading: 155 km/h
